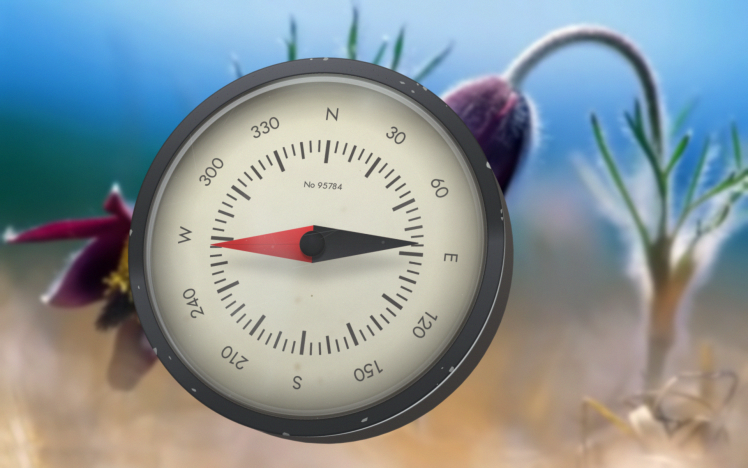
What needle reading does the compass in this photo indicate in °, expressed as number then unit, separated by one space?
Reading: 265 °
